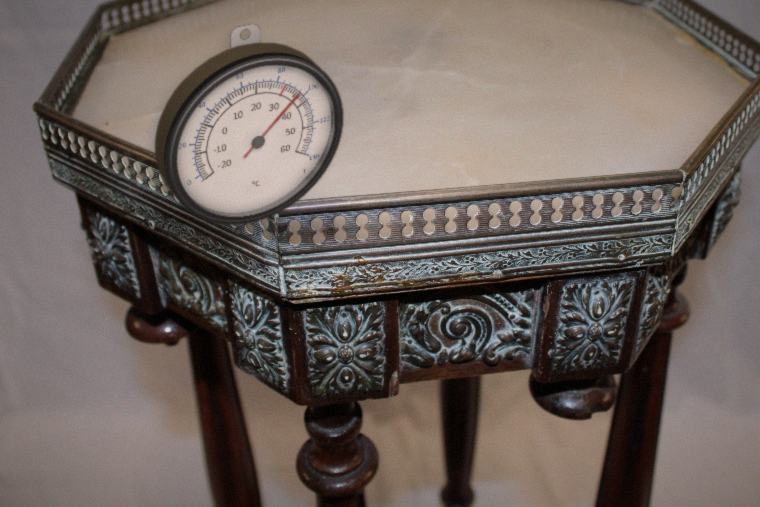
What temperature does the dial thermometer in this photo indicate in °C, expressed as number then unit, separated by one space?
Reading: 35 °C
